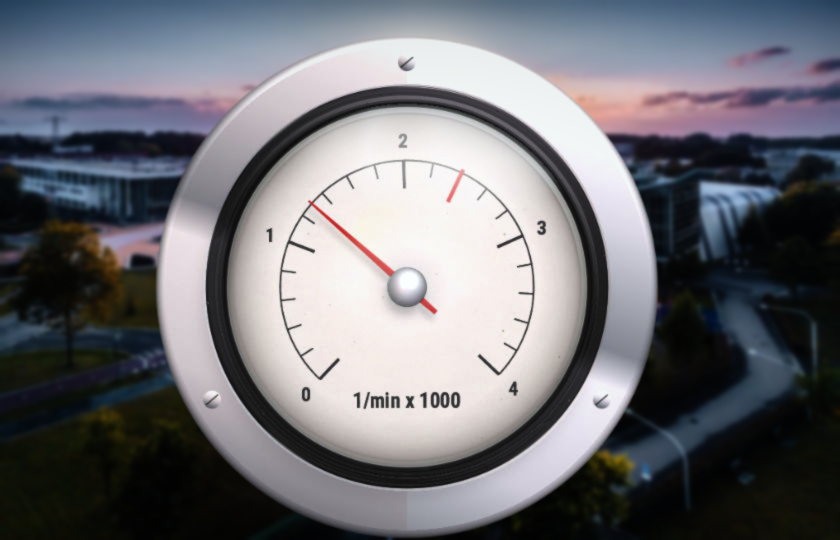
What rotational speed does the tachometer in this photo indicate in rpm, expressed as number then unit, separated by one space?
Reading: 1300 rpm
